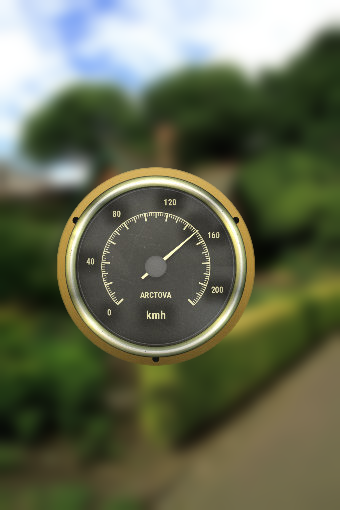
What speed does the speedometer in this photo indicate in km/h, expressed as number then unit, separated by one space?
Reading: 150 km/h
